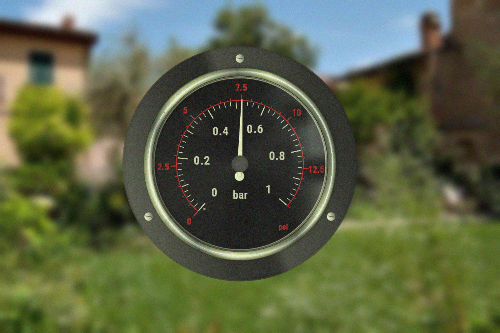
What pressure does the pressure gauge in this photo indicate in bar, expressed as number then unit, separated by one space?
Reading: 0.52 bar
